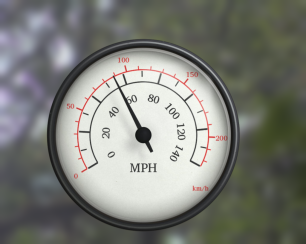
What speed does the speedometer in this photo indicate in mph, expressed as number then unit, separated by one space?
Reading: 55 mph
